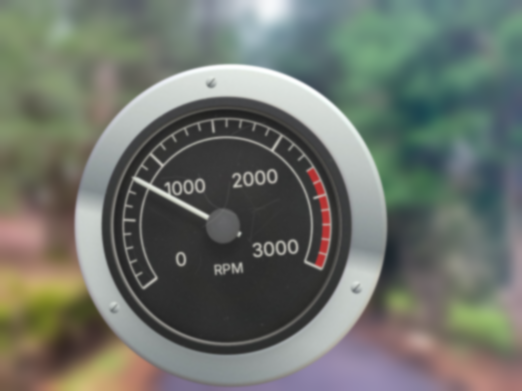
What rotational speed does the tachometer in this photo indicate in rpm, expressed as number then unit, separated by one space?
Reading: 800 rpm
